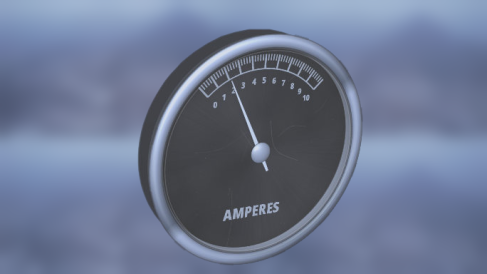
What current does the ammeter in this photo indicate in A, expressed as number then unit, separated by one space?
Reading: 2 A
